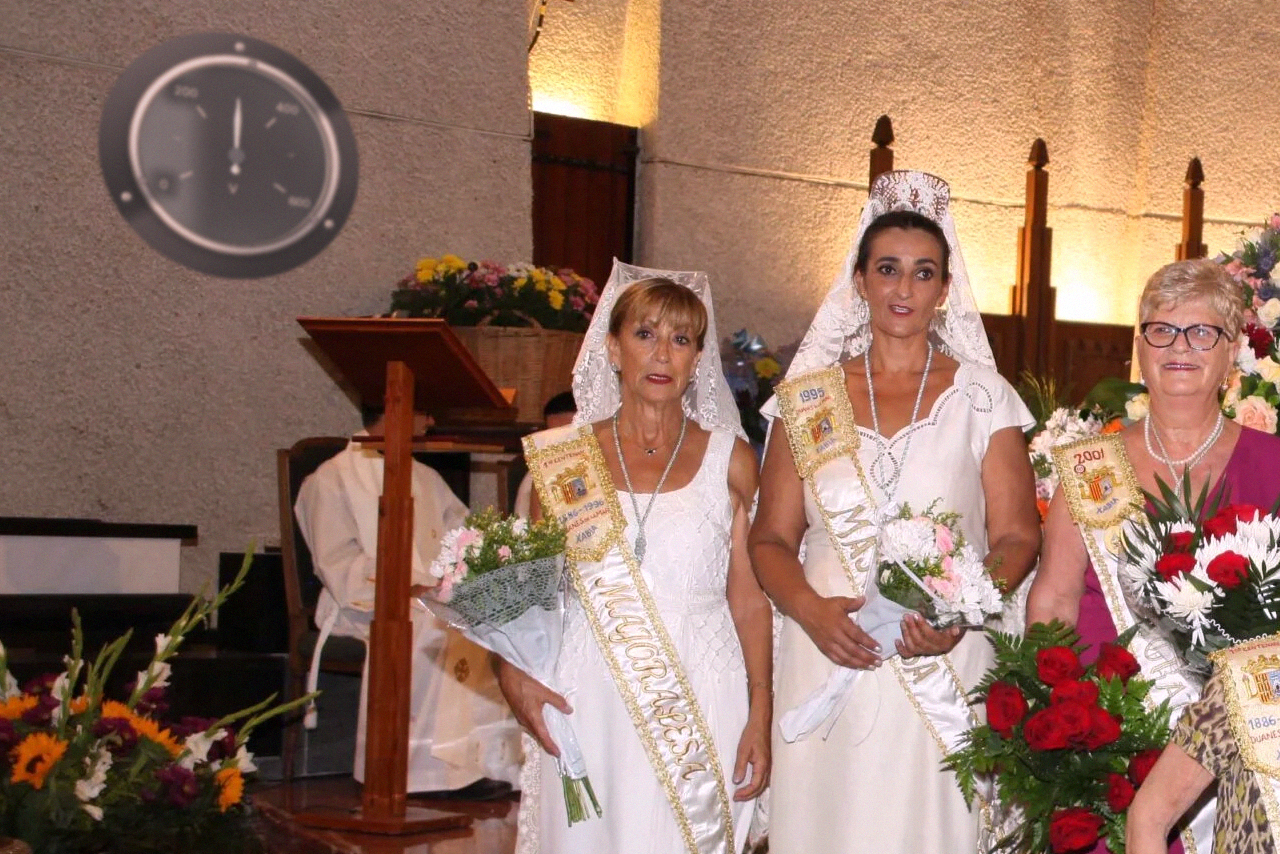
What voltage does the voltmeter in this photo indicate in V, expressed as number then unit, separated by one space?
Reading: 300 V
